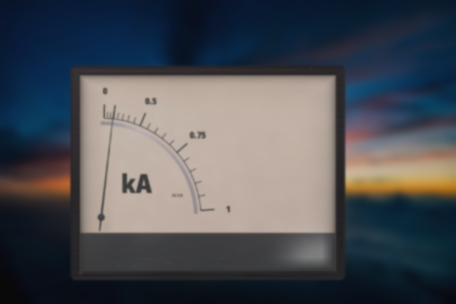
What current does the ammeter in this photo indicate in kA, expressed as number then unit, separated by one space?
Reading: 0.25 kA
